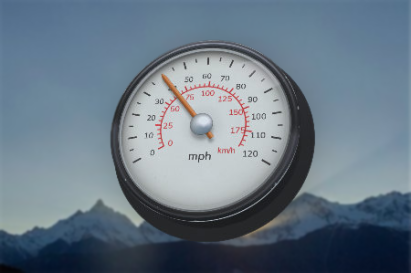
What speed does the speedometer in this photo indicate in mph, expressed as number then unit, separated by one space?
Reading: 40 mph
